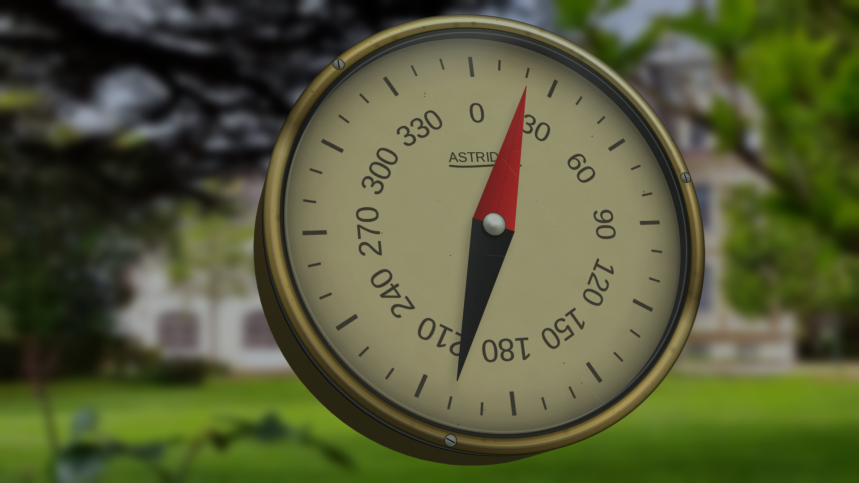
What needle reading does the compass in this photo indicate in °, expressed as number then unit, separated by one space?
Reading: 20 °
